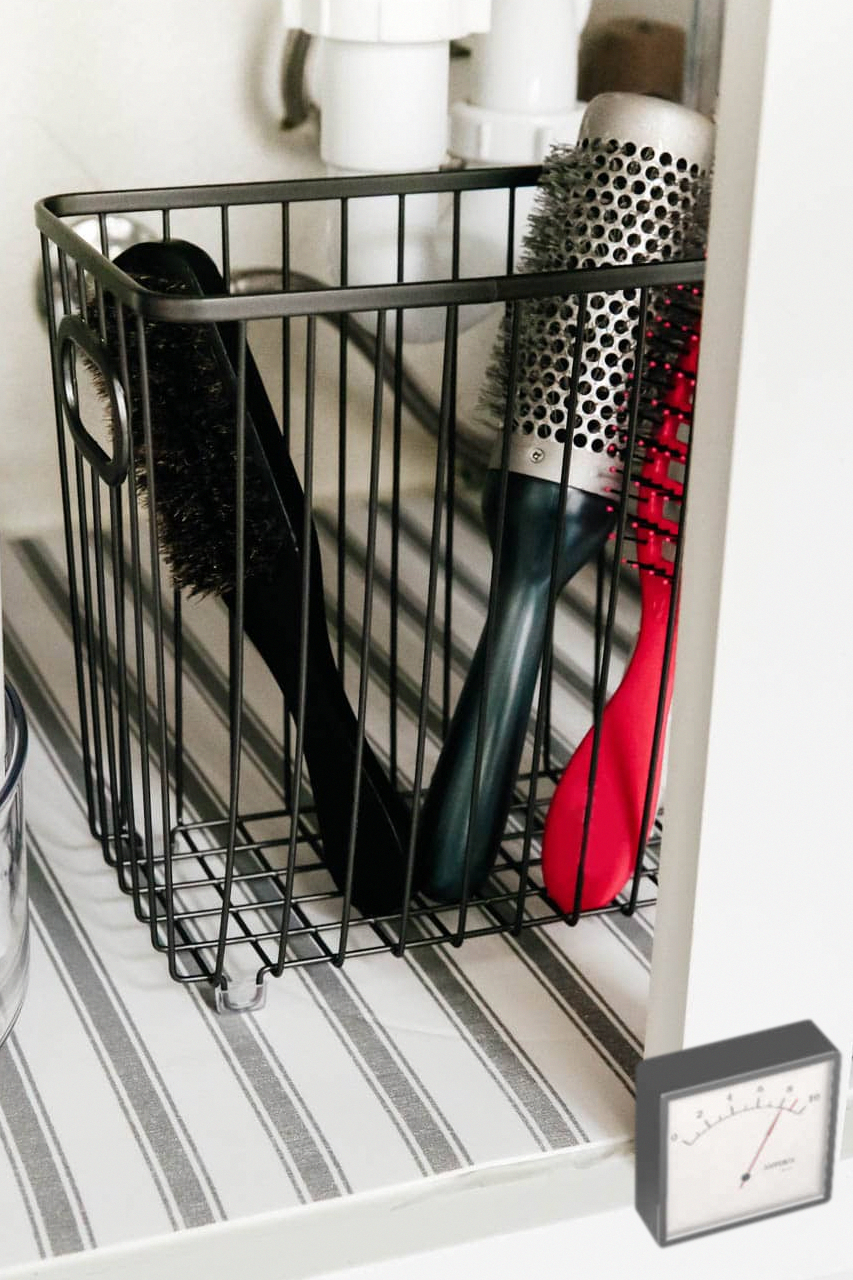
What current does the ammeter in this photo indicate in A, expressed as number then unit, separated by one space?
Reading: 8 A
